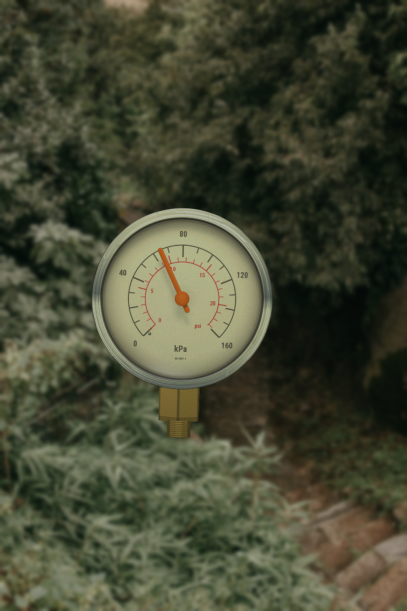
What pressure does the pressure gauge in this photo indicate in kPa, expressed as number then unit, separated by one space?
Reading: 65 kPa
